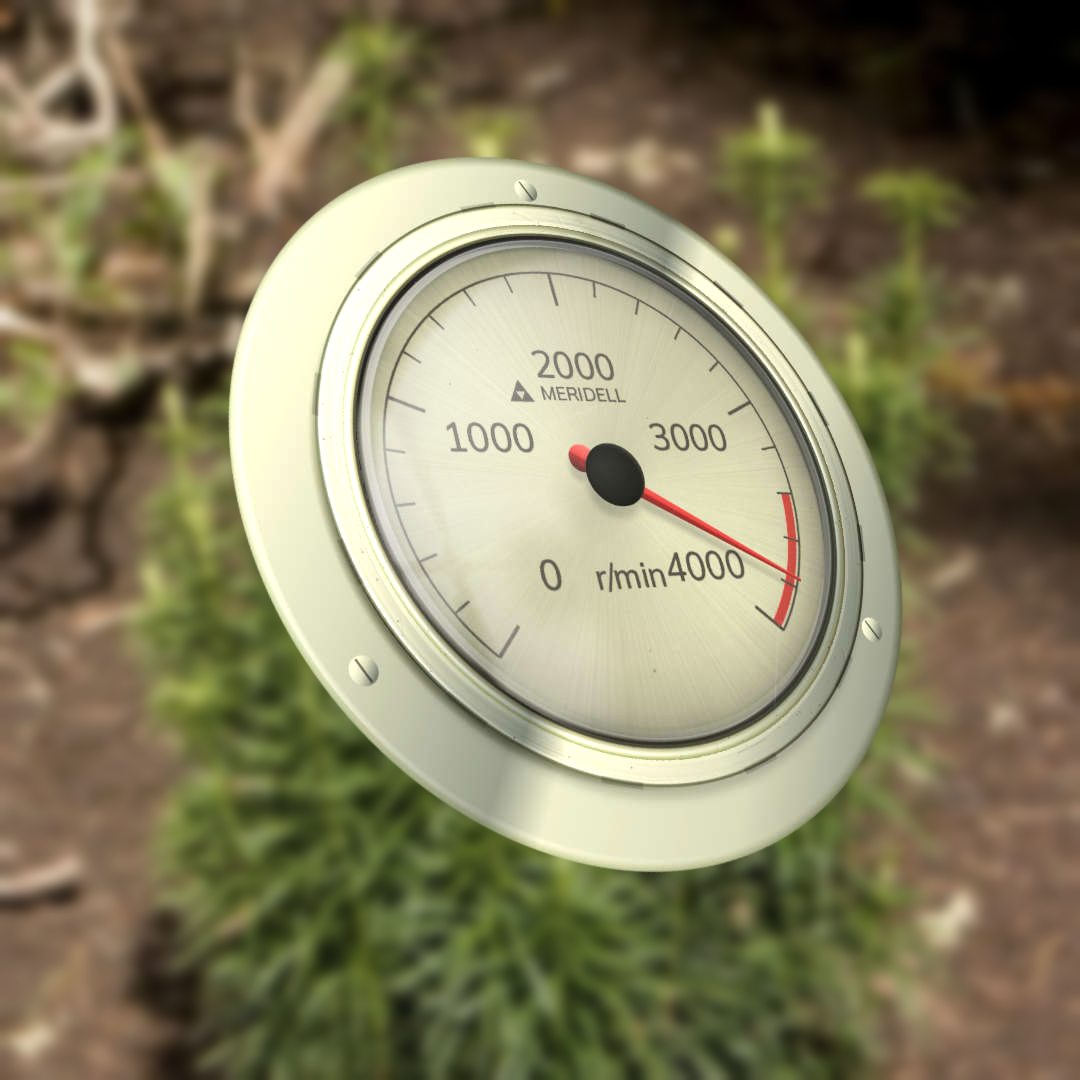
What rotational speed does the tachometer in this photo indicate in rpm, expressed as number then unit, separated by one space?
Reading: 3800 rpm
